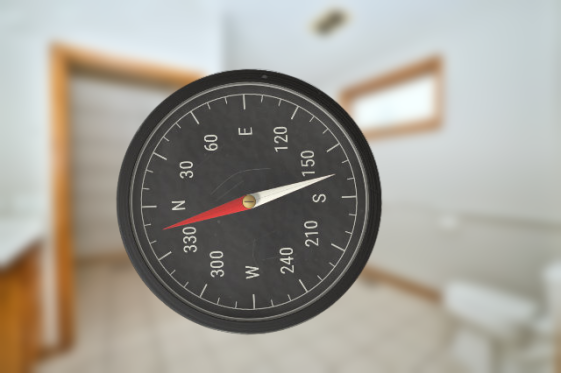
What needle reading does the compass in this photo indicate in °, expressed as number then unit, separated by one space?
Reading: 345 °
